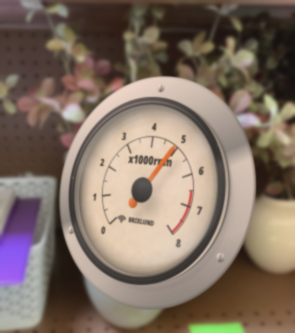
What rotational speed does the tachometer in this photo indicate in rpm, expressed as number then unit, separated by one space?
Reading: 5000 rpm
